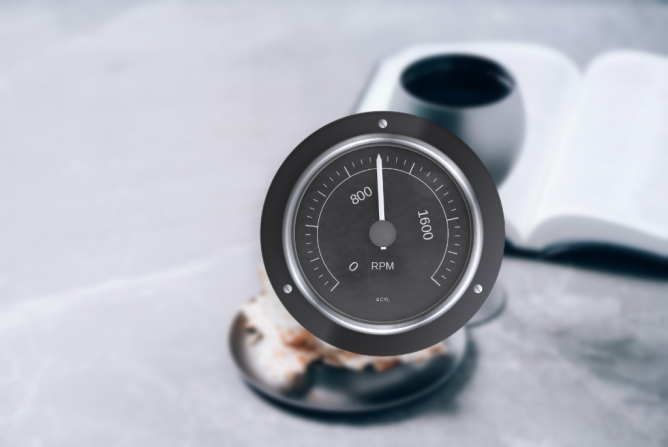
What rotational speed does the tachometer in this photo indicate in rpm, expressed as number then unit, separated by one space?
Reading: 1000 rpm
